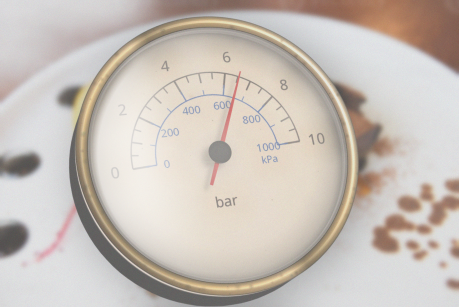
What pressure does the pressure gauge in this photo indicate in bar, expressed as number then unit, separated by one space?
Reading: 6.5 bar
